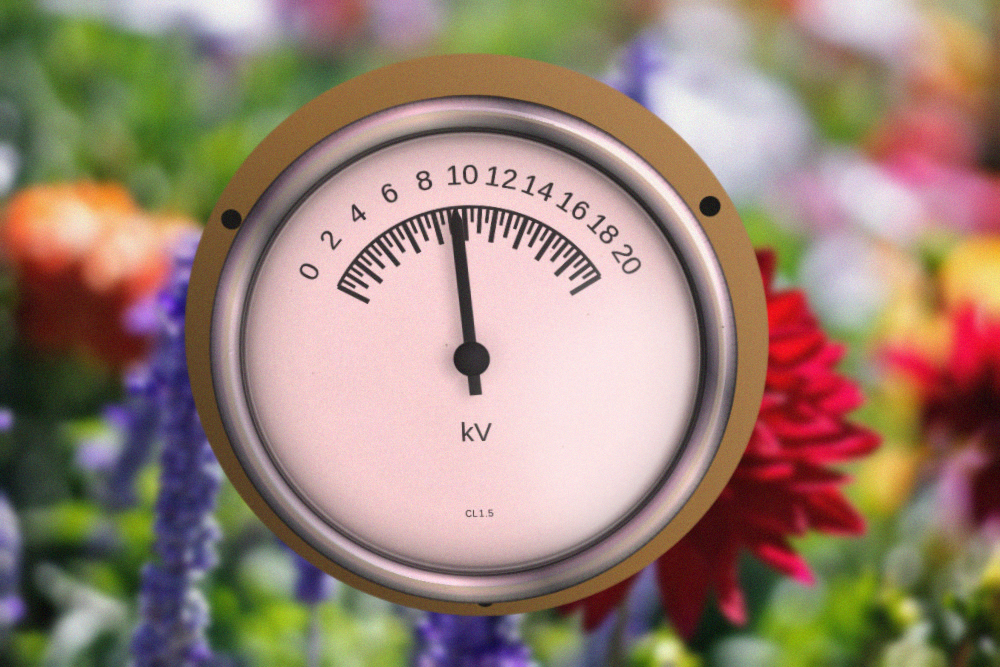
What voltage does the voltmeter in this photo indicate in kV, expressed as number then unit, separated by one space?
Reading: 9.5 kV
